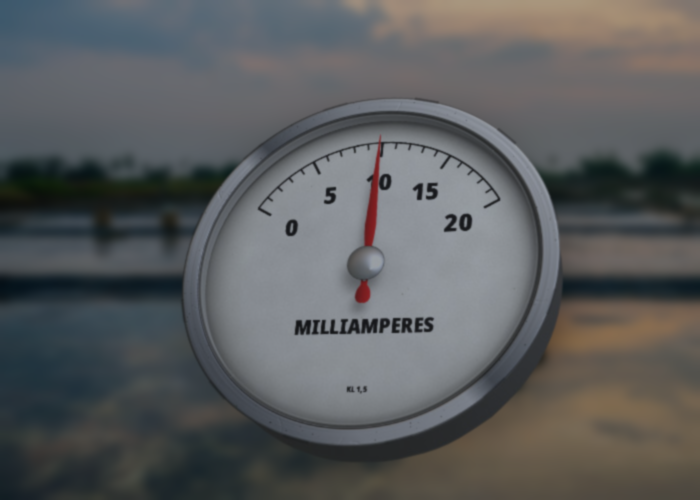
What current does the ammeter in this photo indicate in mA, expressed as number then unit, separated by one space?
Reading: 10 mA
